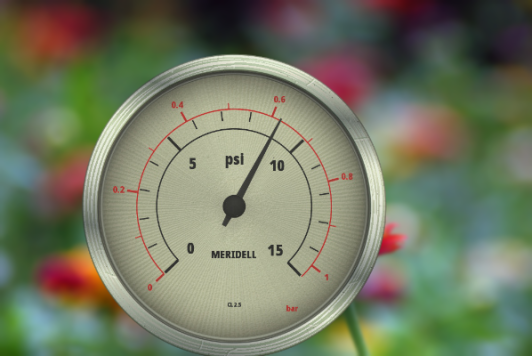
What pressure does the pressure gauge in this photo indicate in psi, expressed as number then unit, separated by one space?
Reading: 9 psi
